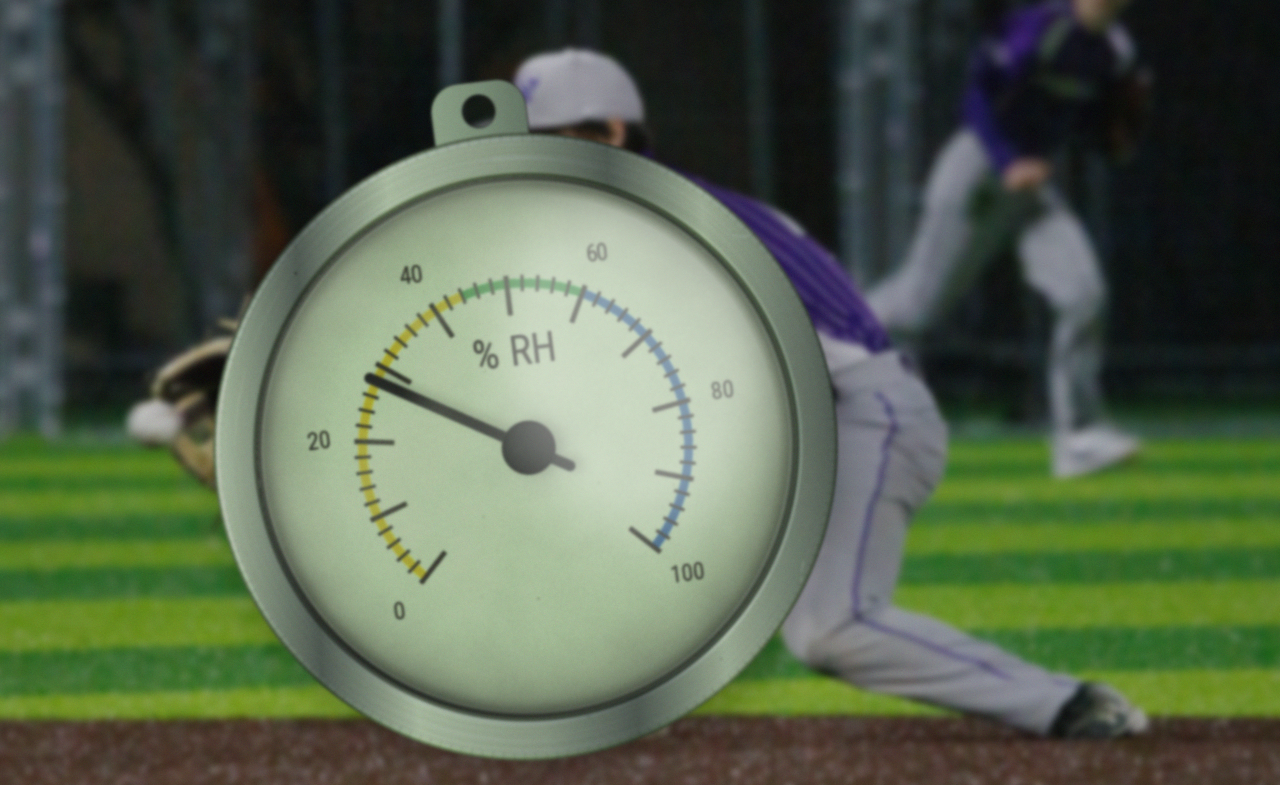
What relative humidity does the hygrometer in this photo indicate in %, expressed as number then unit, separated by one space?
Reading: 28 %
